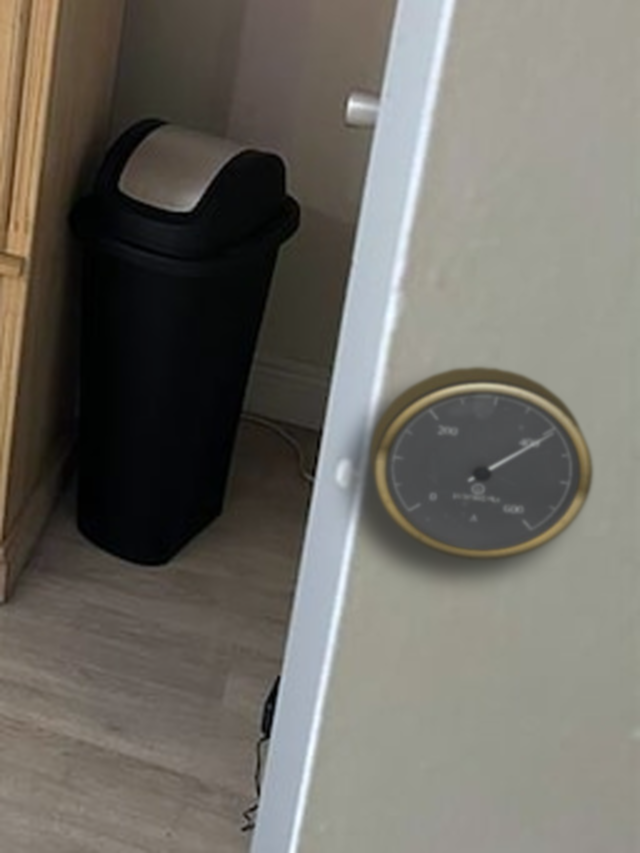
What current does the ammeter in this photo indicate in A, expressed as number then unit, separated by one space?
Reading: 400 A
